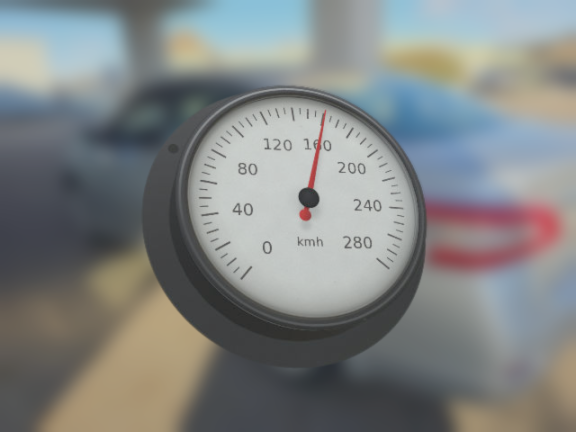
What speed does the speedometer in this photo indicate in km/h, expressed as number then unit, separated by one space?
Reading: 160 km/h
